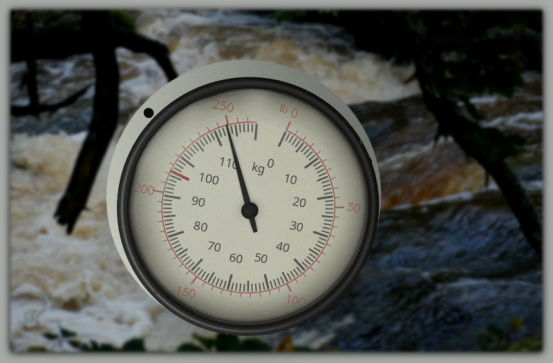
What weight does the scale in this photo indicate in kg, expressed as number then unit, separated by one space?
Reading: 113 kg
